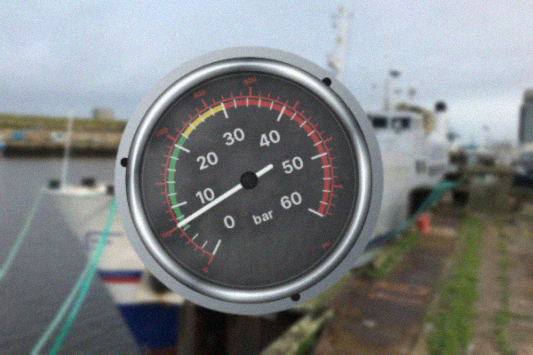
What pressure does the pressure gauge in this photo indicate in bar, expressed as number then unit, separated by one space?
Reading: 7 bar
